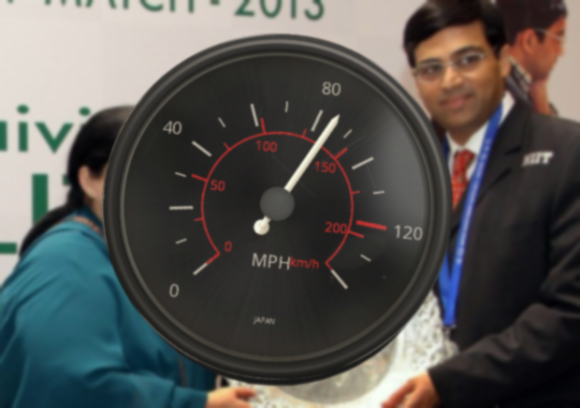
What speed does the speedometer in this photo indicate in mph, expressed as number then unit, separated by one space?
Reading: 85 mph
